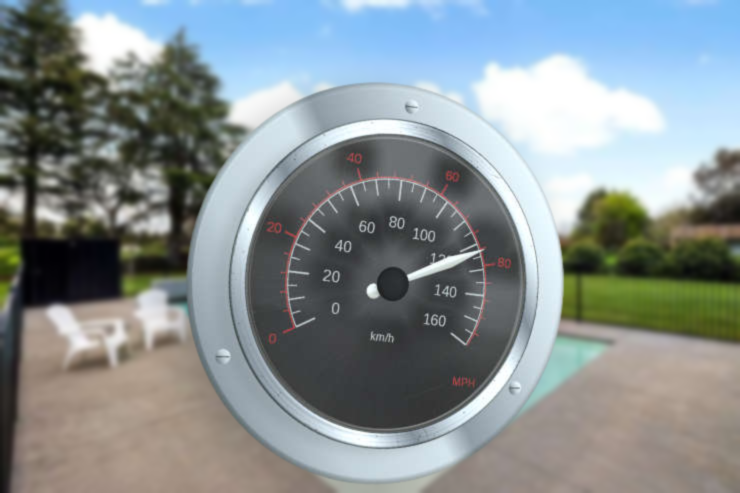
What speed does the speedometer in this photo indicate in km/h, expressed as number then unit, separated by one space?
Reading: 122.5 km/h
